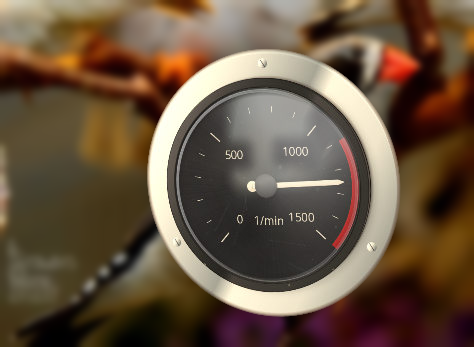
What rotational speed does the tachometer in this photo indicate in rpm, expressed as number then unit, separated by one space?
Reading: 1250 rpm
